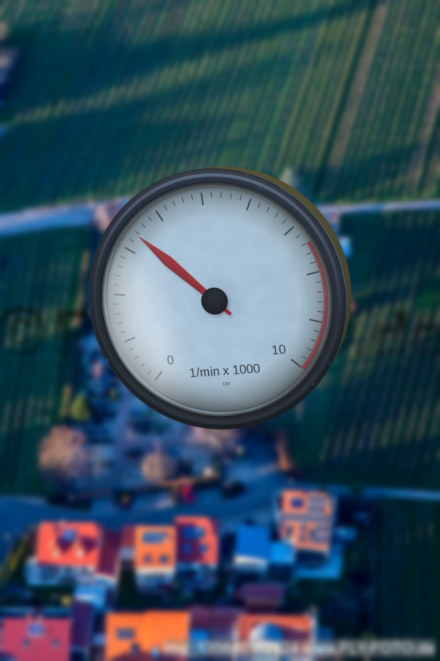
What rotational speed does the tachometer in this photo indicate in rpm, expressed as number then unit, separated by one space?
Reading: 3400 rpm
